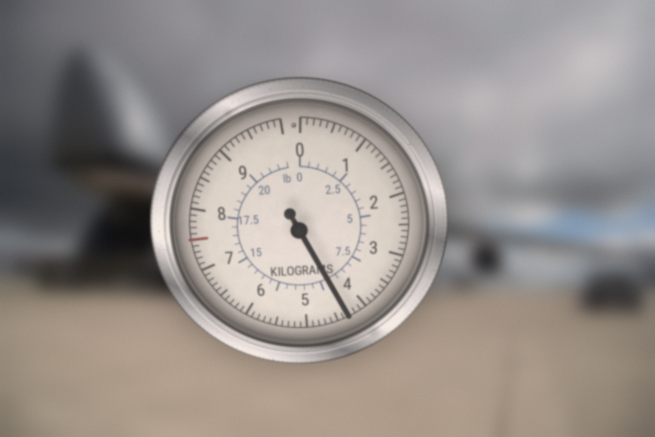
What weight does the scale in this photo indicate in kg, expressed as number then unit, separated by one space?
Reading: 4.3 kg
